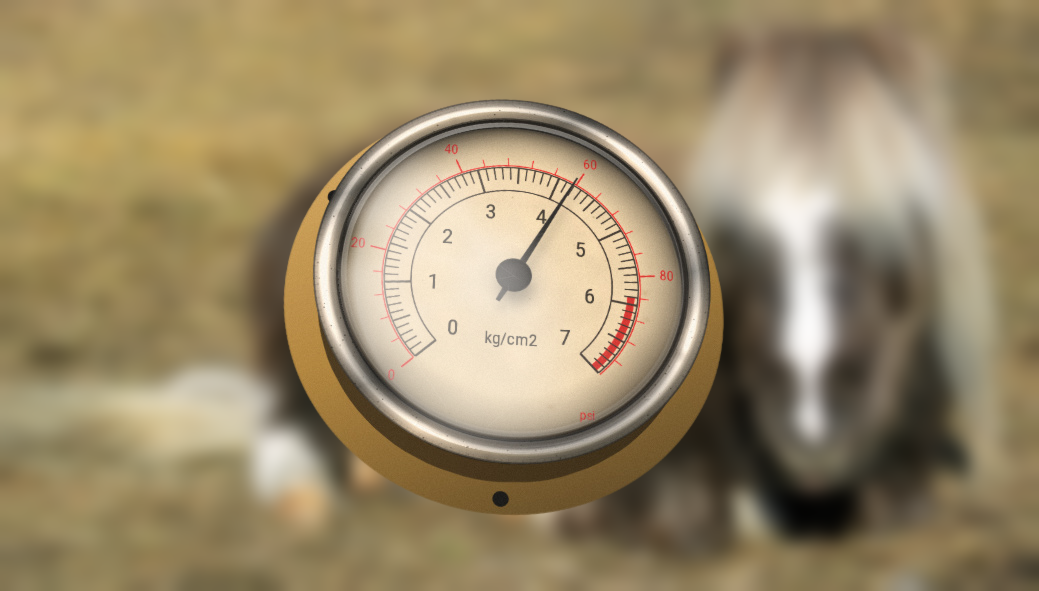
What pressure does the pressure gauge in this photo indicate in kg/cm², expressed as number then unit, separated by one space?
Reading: 4.2 kg/cm²
